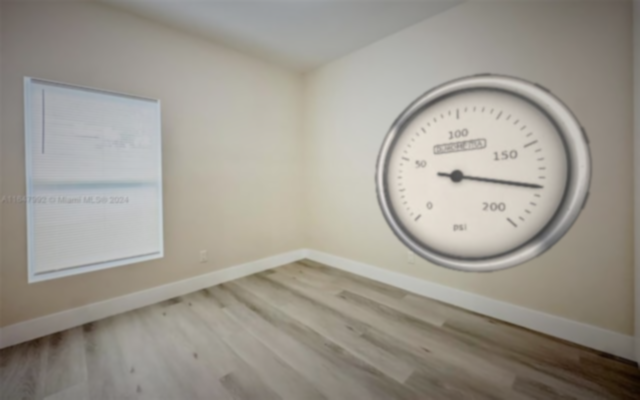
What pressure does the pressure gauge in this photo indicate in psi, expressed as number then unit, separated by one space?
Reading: 175 psi
